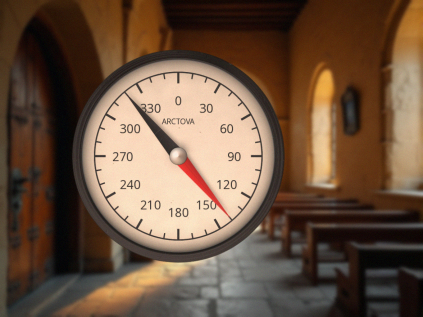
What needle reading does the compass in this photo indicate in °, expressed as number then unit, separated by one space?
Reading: 140 °
